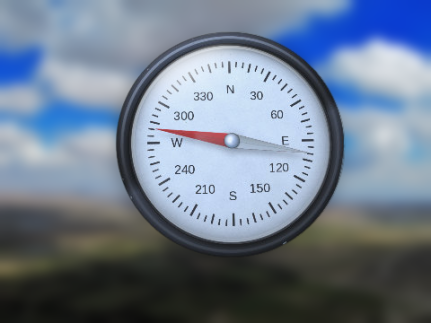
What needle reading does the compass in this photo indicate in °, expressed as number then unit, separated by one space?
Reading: 280 °
